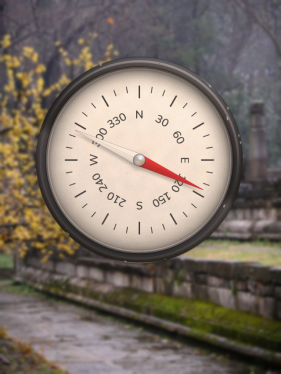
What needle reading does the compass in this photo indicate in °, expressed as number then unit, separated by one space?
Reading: 115 °
